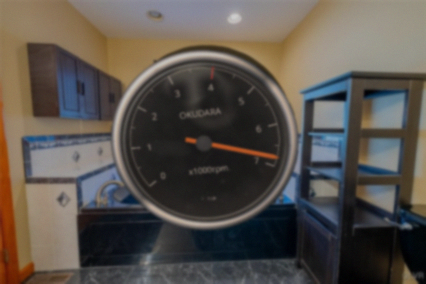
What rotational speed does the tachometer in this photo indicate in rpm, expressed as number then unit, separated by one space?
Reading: 6750 rpm
